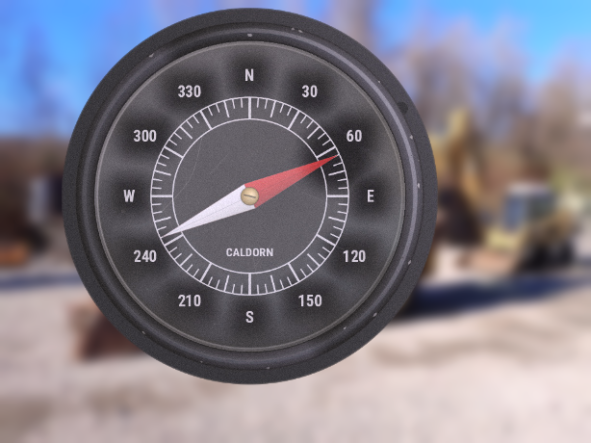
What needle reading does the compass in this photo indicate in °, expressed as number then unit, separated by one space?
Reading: 65 °
